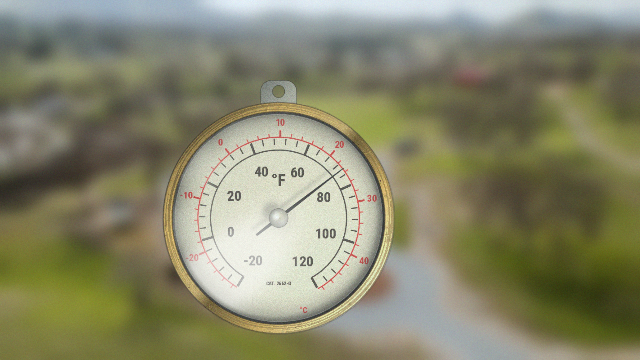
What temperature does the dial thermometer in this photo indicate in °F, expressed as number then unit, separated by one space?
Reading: 74 °F
